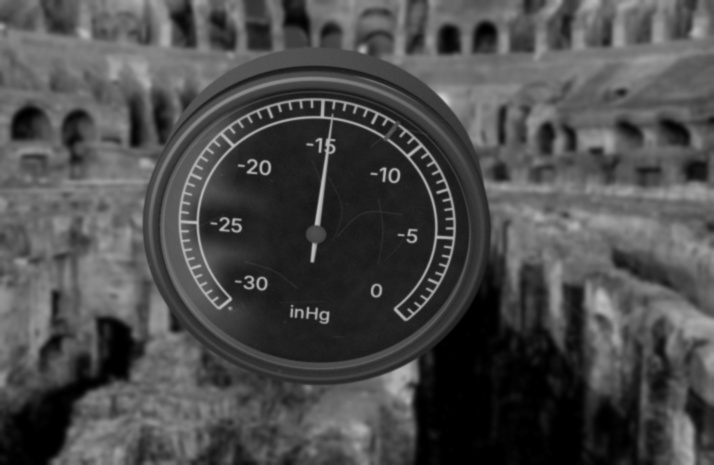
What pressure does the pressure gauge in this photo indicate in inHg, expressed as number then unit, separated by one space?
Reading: -14.5 inHg
